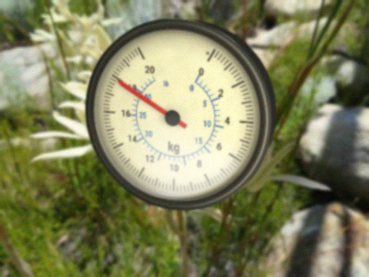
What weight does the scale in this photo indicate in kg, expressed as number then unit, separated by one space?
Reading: 18 kg
